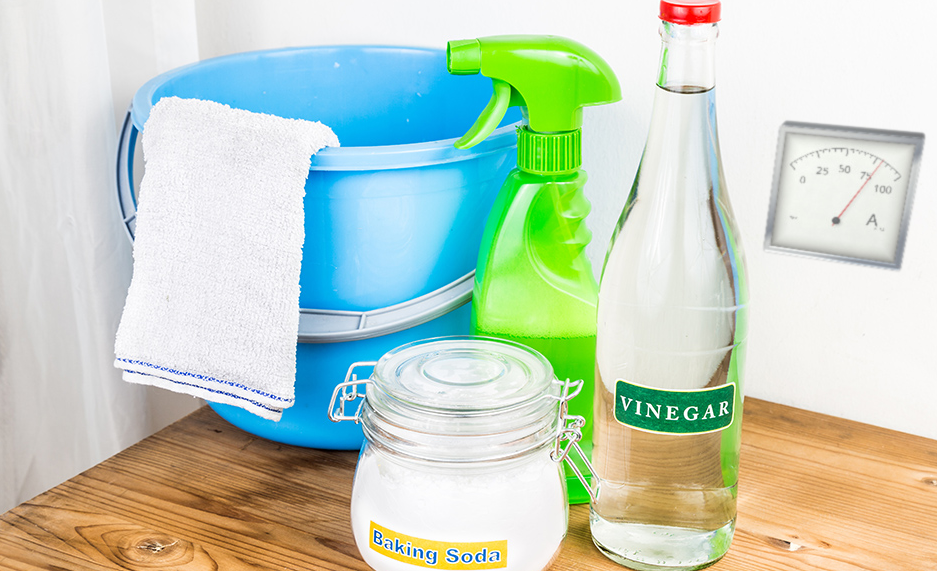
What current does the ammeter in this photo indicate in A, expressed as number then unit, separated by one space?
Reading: 80 A
